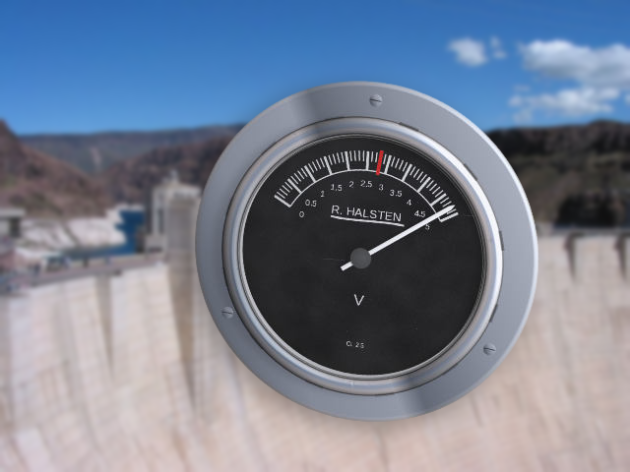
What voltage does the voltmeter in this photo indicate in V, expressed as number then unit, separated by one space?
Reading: 4.8 V
